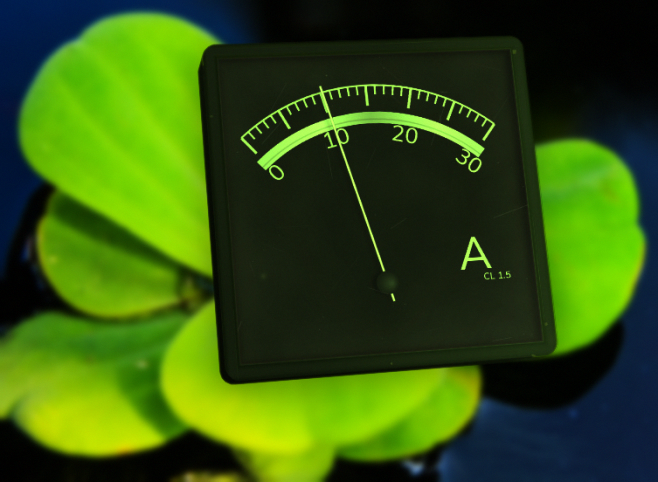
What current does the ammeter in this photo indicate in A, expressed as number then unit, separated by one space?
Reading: 10 A
